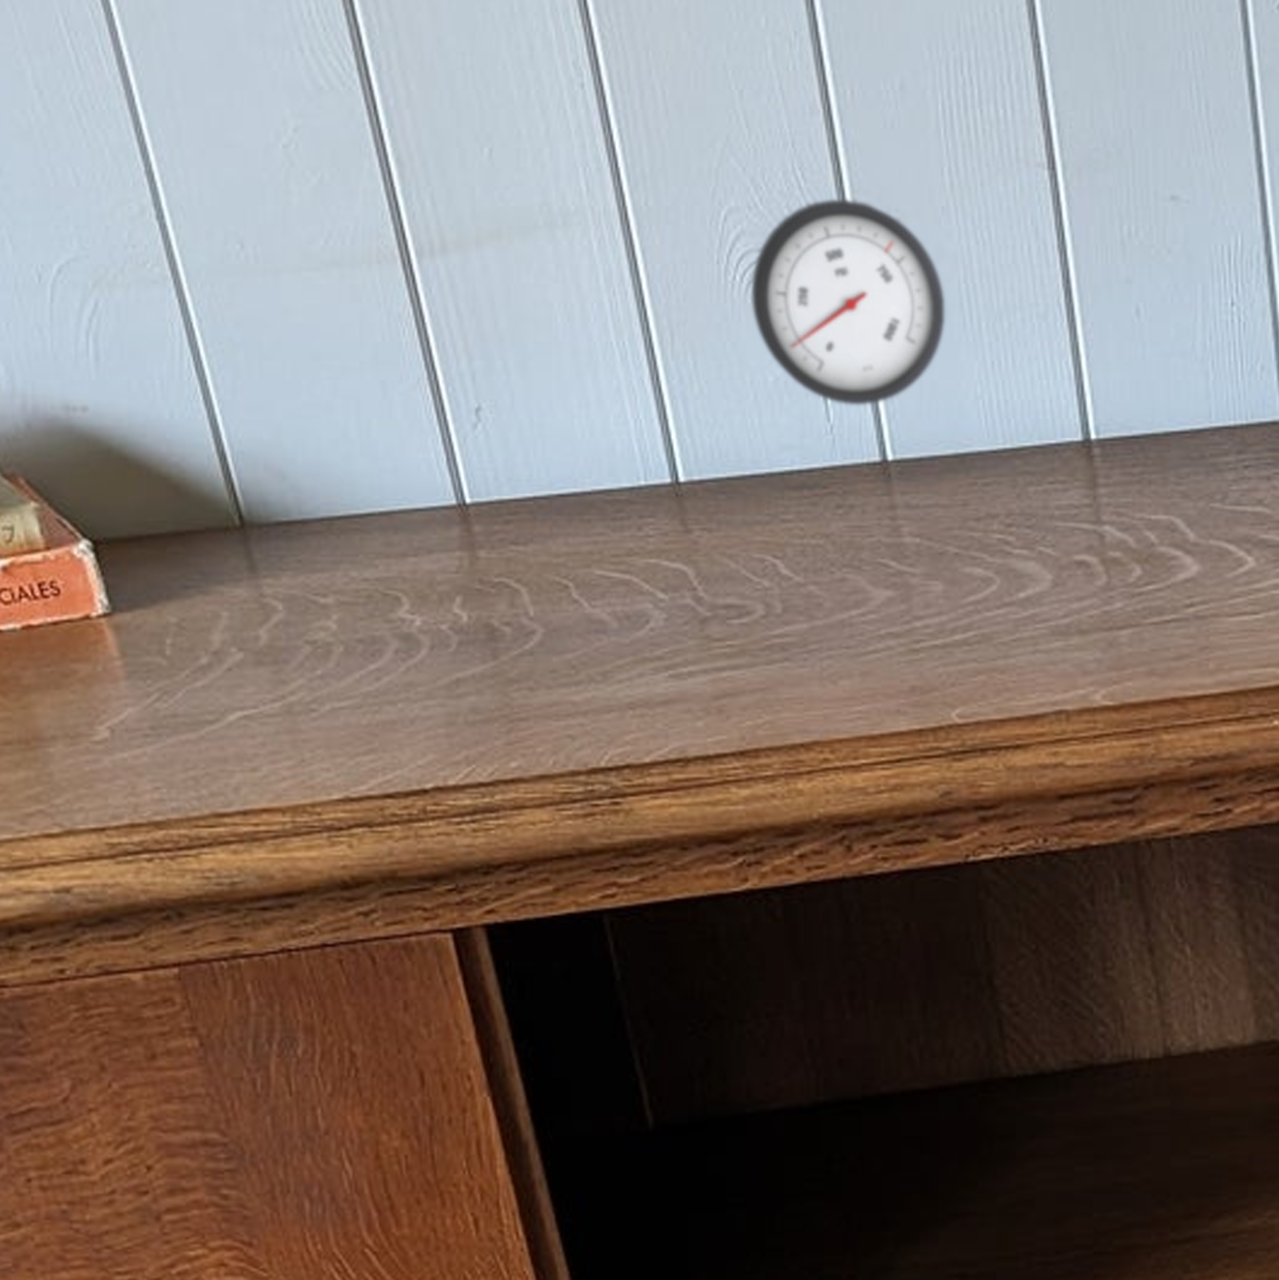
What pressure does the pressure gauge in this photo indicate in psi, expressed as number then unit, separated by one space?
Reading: 100 psi
